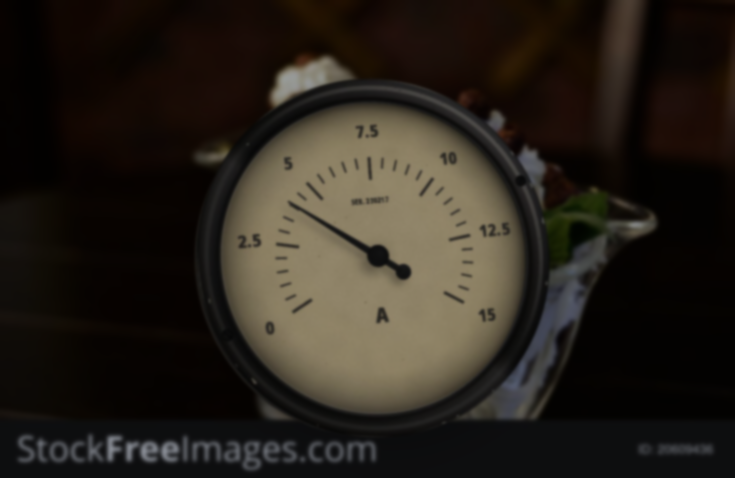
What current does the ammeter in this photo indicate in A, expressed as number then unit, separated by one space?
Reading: 4 A
